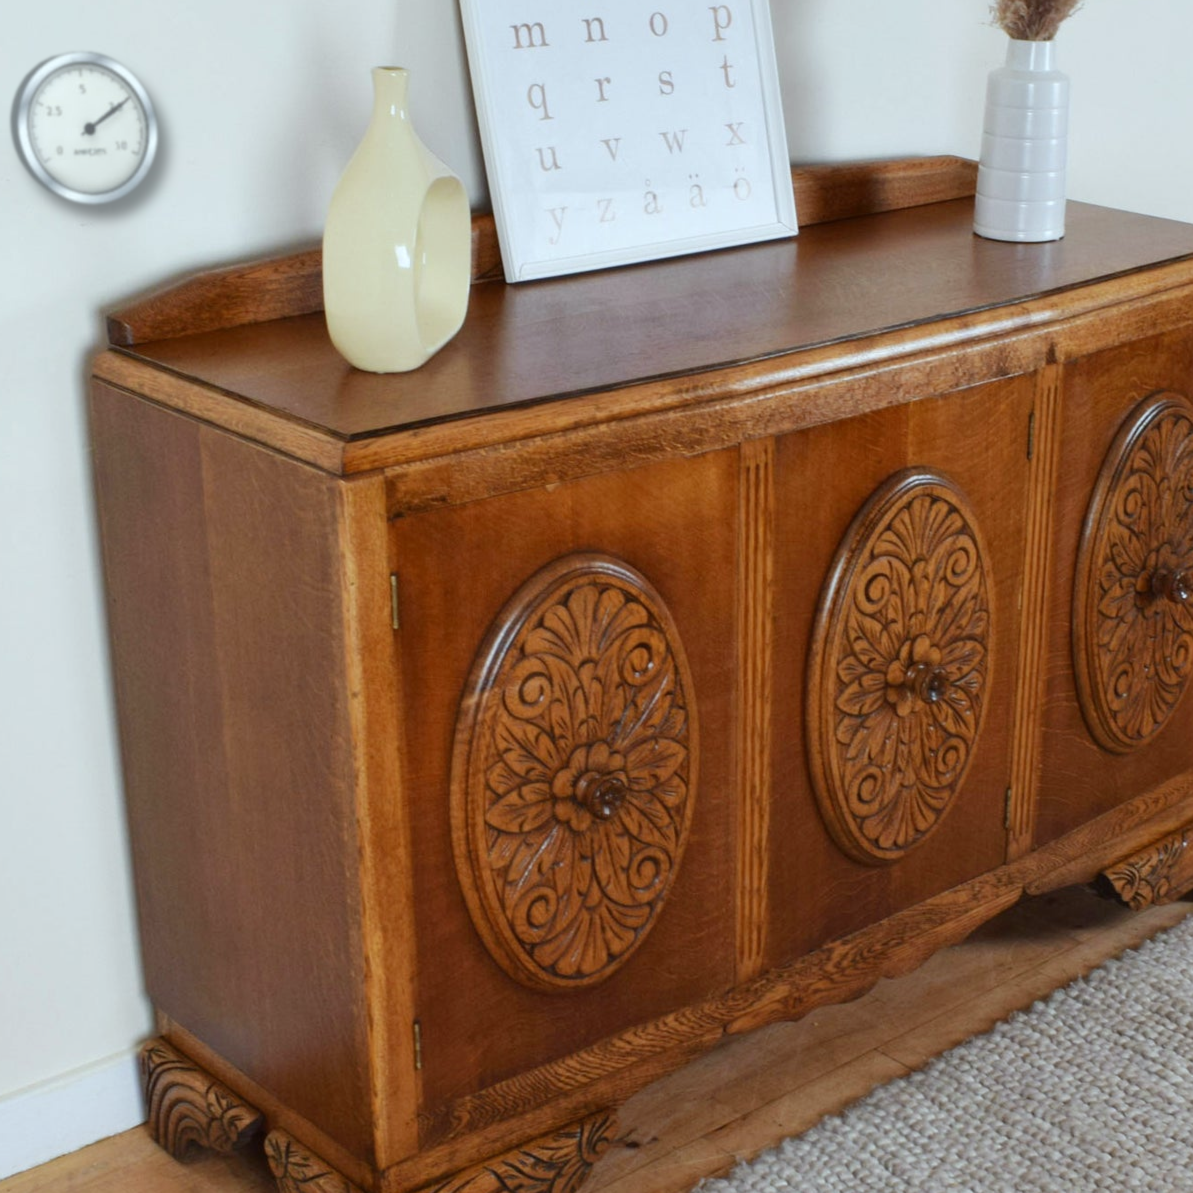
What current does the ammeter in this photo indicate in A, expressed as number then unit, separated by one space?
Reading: 7.5 A
